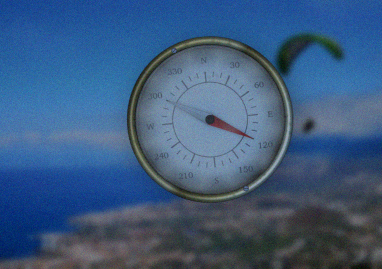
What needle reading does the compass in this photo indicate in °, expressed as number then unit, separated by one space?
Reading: 120 °
